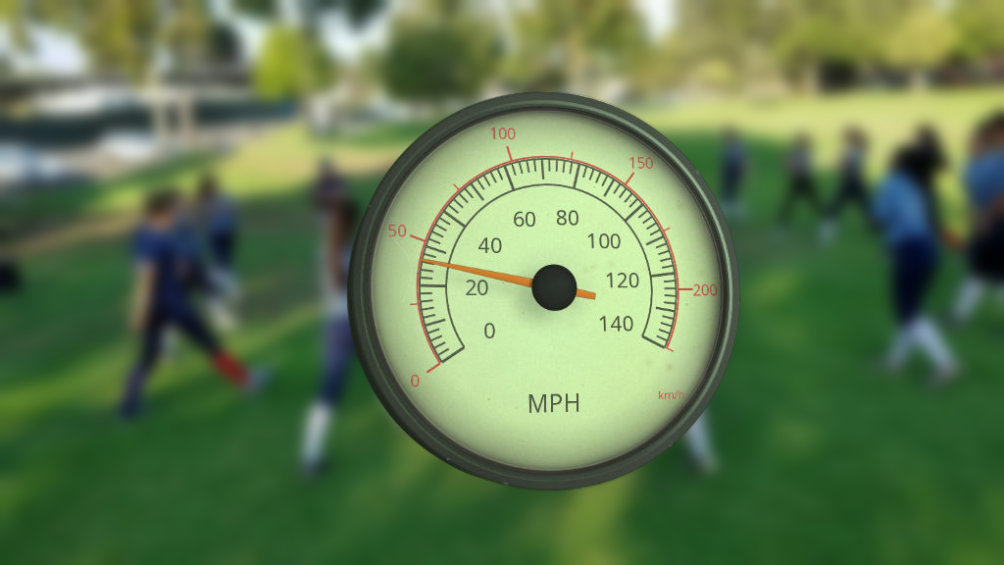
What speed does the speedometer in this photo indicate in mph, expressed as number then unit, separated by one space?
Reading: 26 mph
